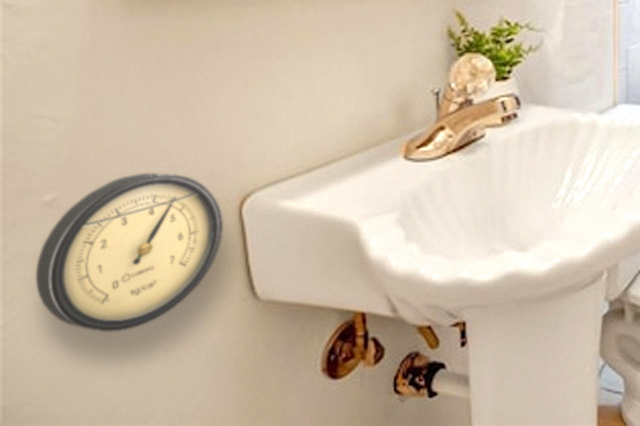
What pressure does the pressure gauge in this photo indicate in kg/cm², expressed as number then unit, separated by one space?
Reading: 4.5 kg/cm²
